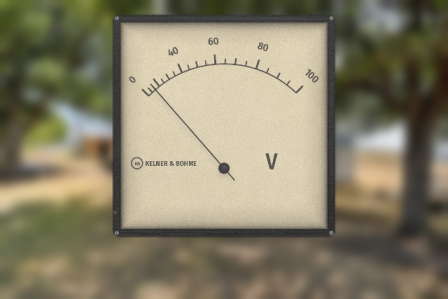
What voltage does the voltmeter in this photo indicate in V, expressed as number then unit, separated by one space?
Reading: 15 V
